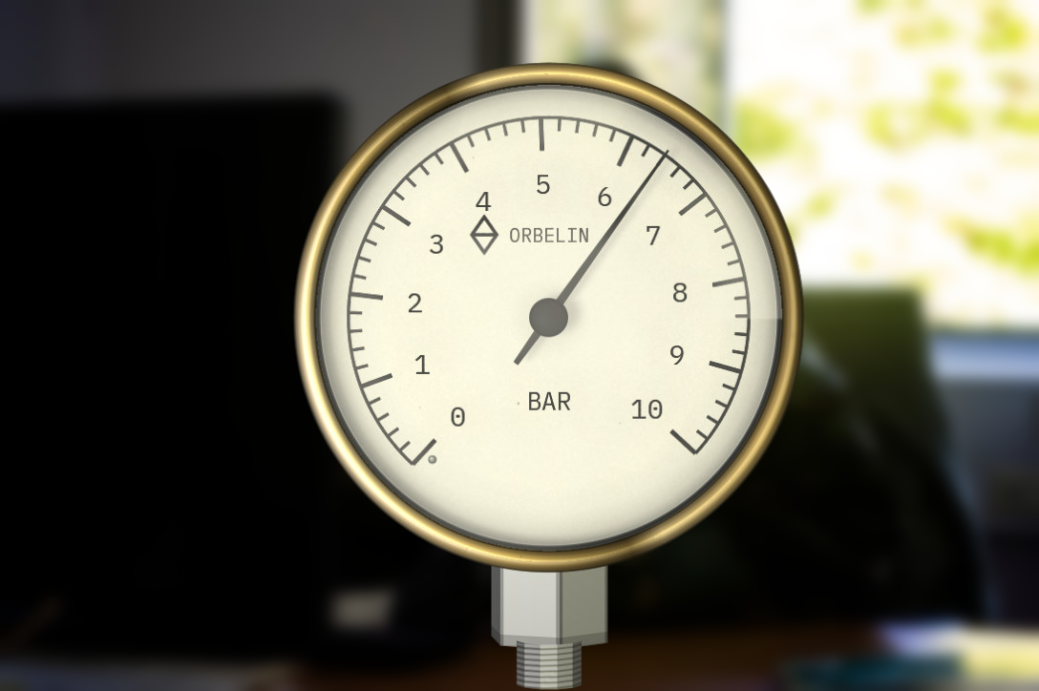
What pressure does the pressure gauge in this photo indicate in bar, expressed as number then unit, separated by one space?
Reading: 6.4 bar
